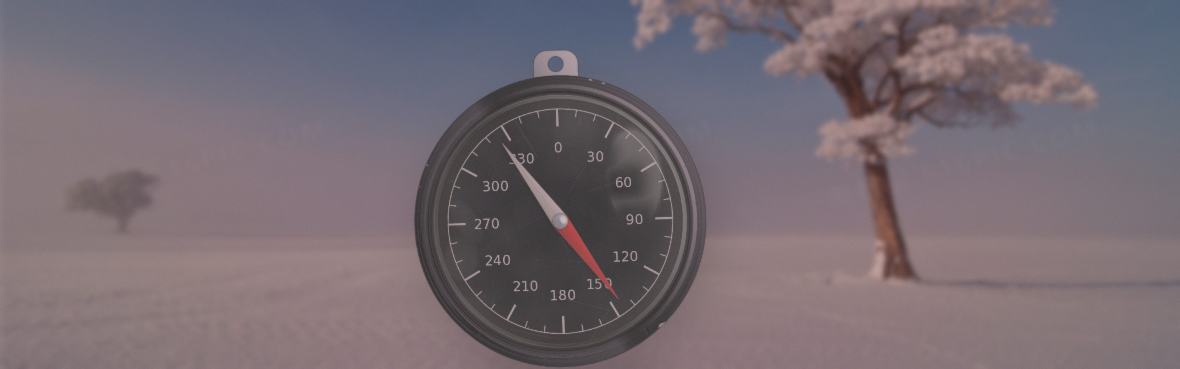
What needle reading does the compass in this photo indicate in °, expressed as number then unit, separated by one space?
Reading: 145 °
